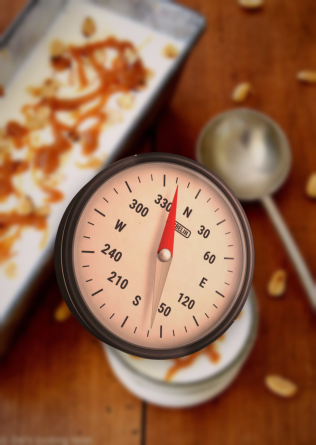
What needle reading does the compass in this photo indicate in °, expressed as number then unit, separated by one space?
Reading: 340 °
